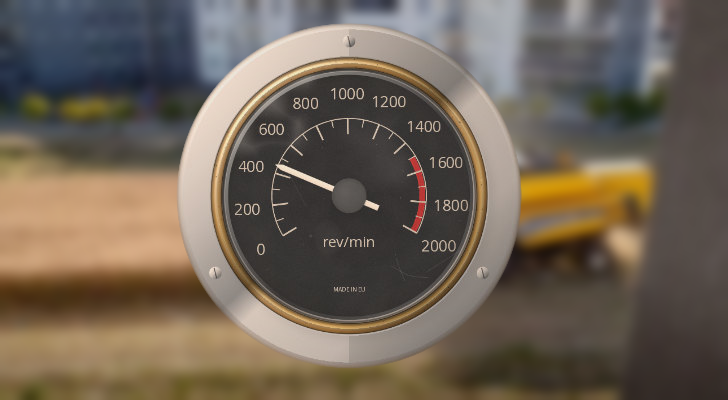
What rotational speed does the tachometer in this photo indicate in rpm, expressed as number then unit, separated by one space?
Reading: 450 rpm
